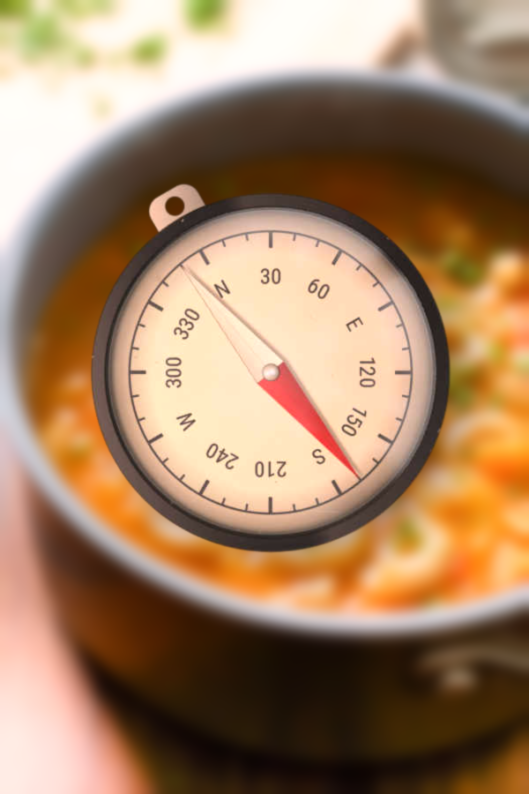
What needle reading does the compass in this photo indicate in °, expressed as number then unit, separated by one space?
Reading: 170 °
